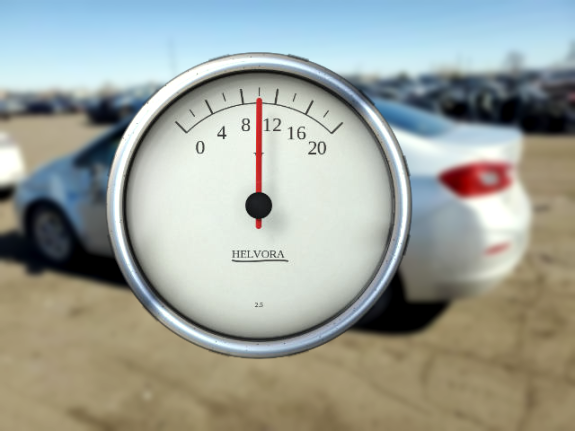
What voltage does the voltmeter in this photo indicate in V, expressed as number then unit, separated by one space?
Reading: 10 V
